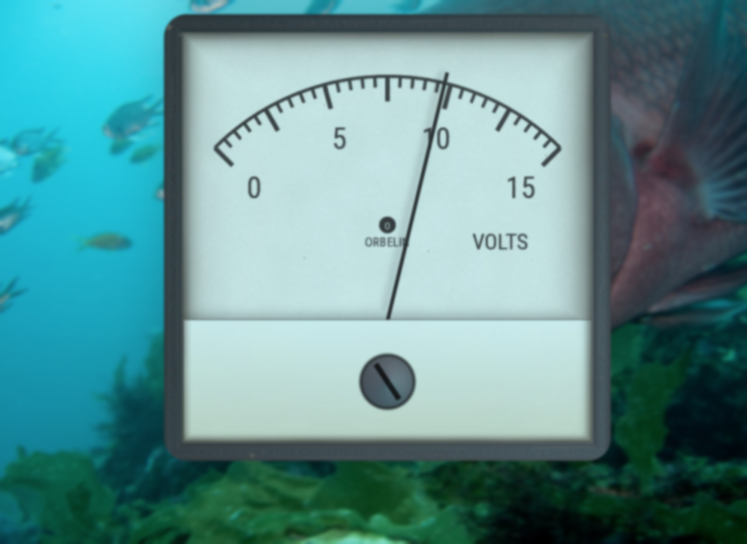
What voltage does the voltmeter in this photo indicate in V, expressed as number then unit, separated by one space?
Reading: 9.75 V
